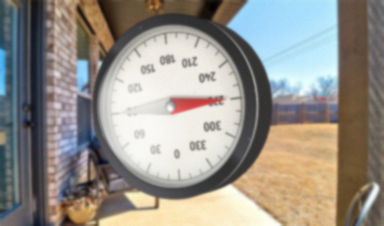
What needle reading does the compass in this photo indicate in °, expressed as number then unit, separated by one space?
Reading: 270 °
